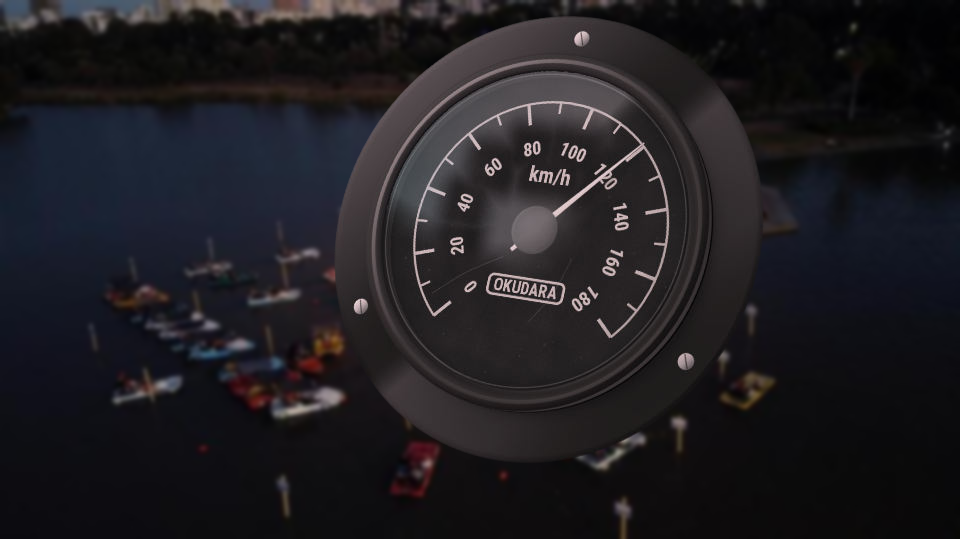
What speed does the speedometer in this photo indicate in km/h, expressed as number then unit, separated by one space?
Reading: 120 km/h
